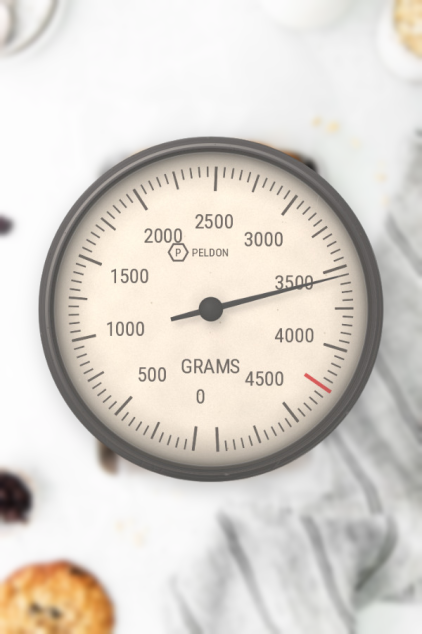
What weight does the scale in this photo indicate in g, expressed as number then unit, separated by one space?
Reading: 3550 g
